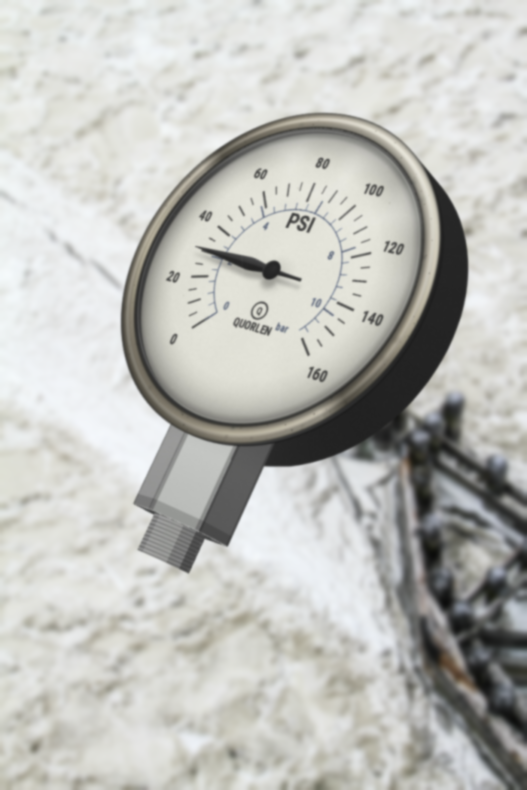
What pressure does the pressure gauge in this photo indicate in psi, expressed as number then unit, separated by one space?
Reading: 30 psi
